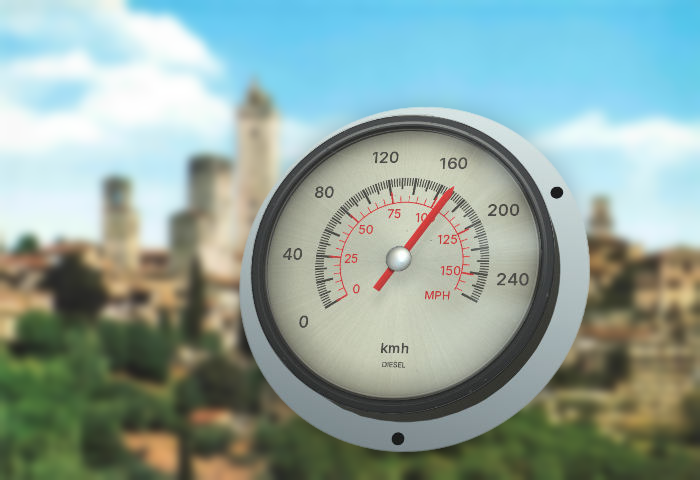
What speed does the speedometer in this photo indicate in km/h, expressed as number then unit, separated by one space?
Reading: 170 km/h
